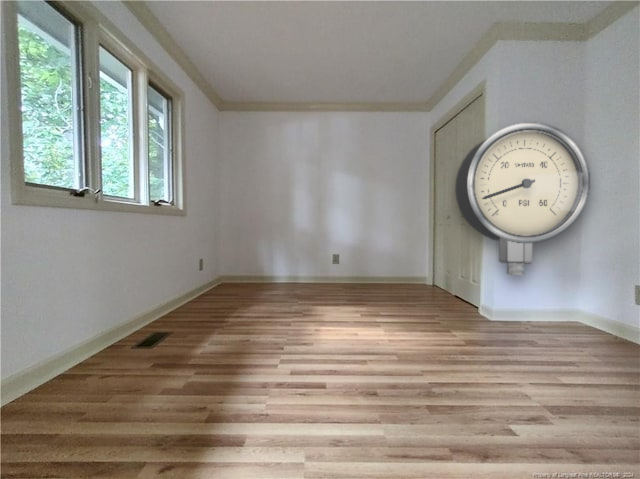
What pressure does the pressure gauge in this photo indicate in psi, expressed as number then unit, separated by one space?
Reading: 6 psi
